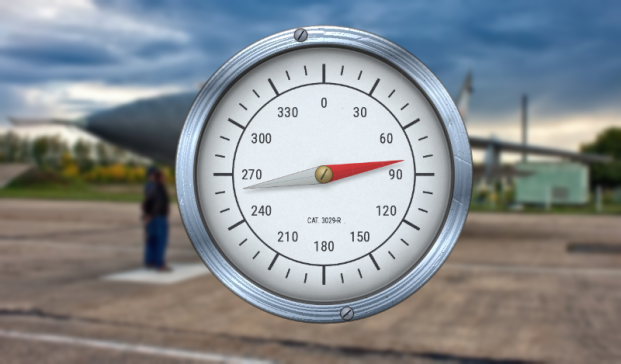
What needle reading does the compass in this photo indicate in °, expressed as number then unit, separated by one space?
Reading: 80 °
